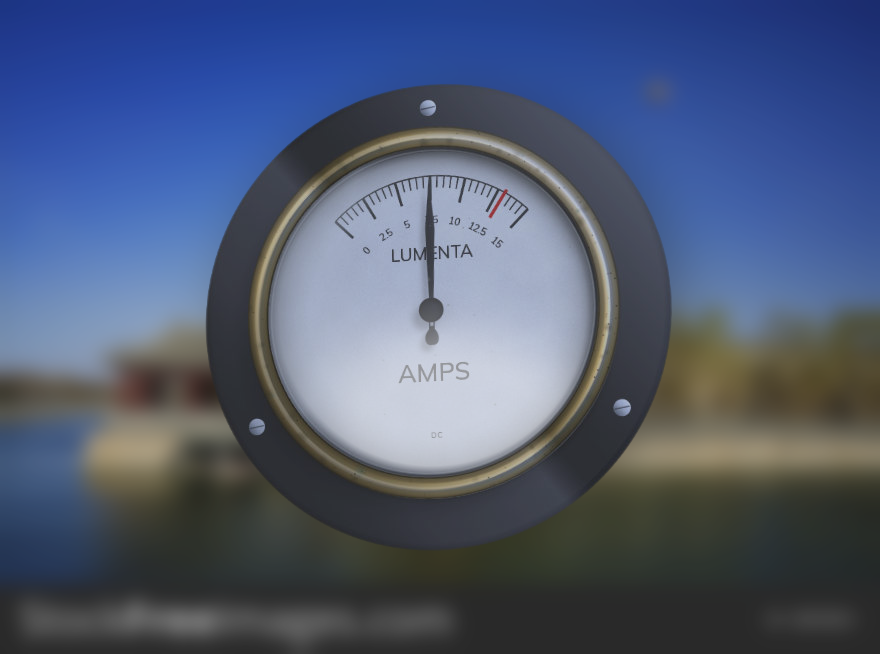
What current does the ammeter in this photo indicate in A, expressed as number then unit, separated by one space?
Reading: 7.5 A
